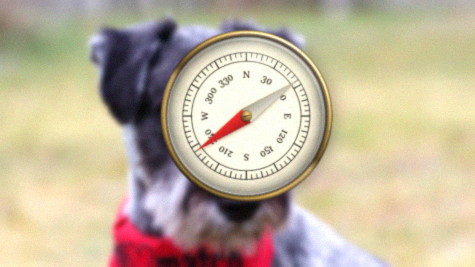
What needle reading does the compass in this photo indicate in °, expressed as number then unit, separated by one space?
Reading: 235 °
